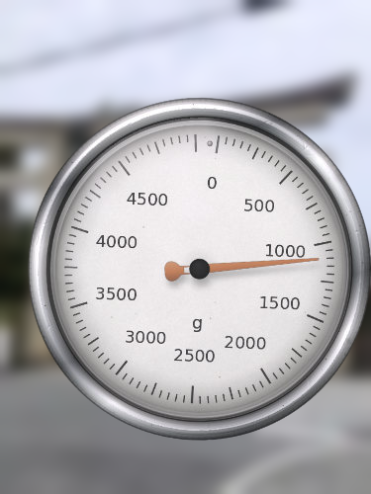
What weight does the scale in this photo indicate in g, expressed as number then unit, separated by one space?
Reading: 1100 g
